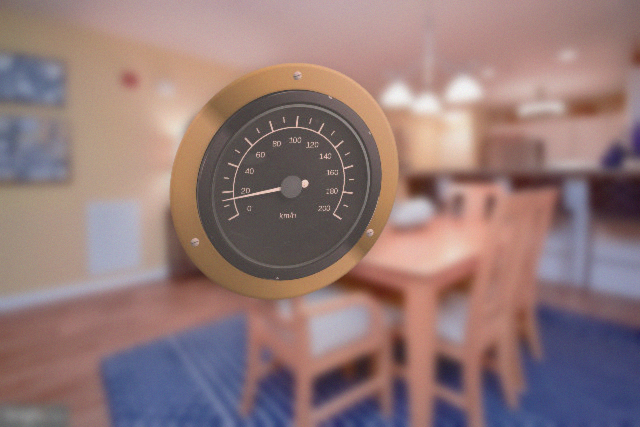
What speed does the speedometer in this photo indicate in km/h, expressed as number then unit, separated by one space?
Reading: 15 km/h
